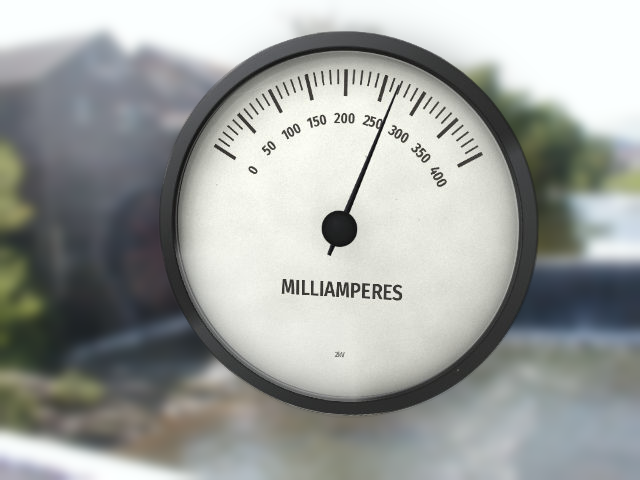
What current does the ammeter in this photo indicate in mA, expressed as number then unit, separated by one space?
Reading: 270 mA
